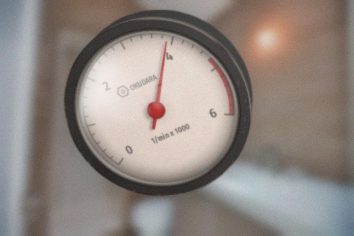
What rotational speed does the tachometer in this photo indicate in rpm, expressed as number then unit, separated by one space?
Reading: 3900 rpm
